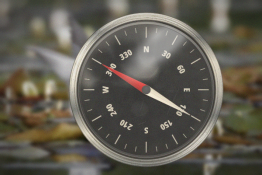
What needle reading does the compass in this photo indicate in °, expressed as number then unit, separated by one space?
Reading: 300 °
